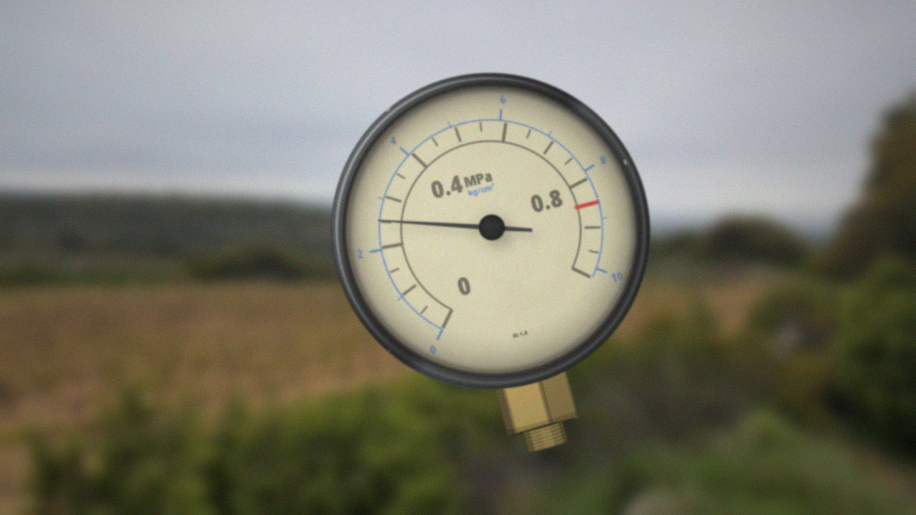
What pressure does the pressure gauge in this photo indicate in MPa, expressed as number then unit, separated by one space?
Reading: 0.25 MPa
